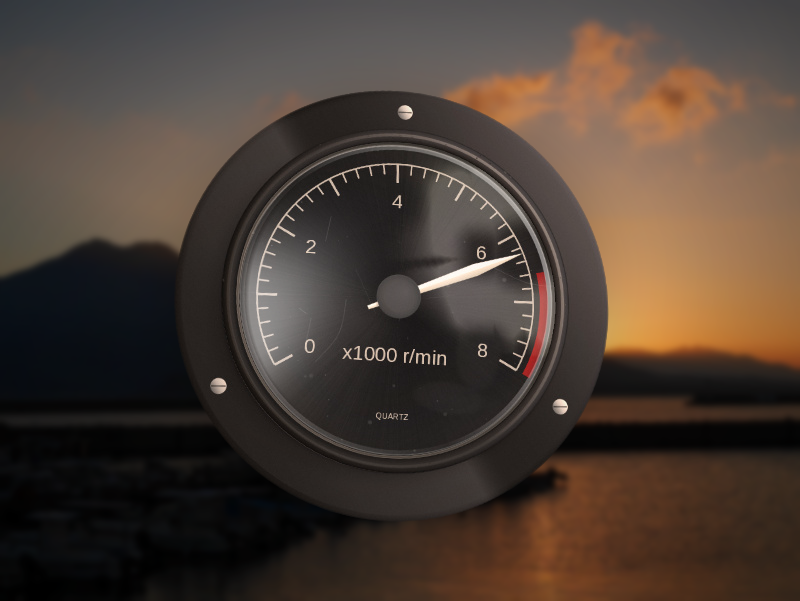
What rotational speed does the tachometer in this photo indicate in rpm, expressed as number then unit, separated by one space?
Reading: 6300 rpm
